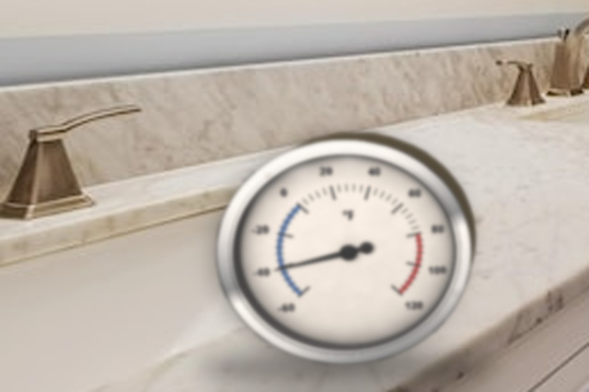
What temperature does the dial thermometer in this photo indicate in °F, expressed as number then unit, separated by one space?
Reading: -40 °F
